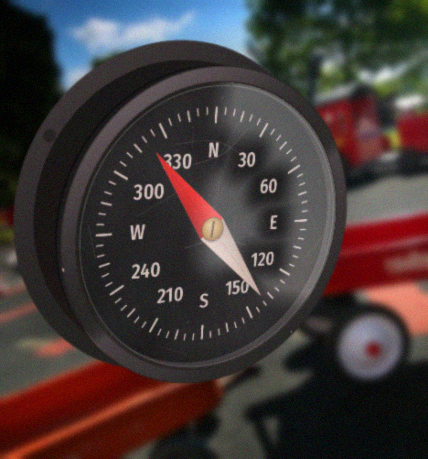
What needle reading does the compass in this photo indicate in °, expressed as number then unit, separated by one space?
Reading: 320 °
